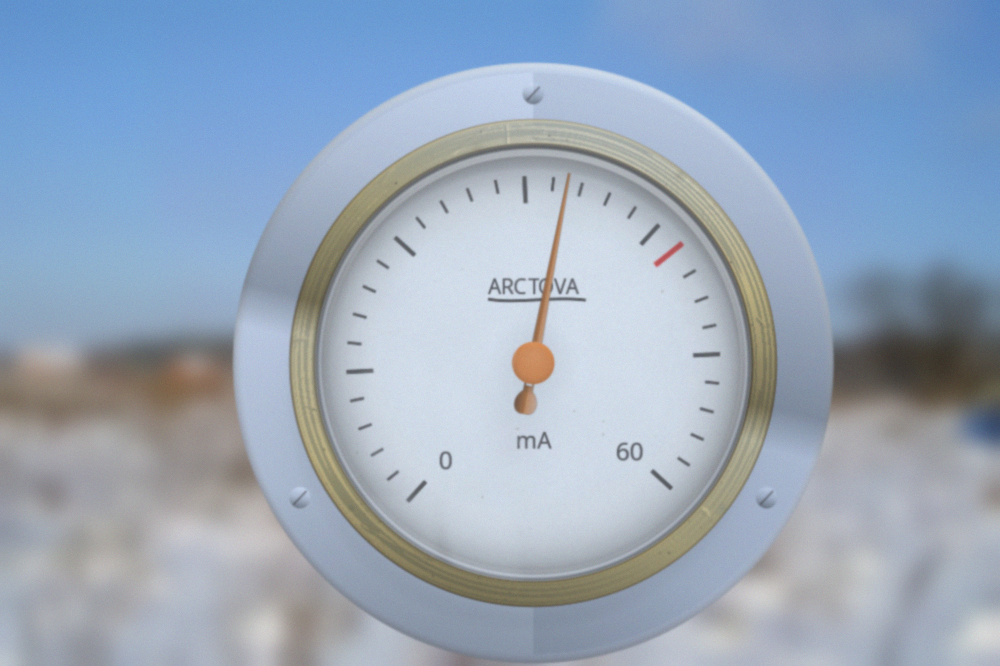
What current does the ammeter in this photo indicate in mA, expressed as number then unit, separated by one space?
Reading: 33 mA
